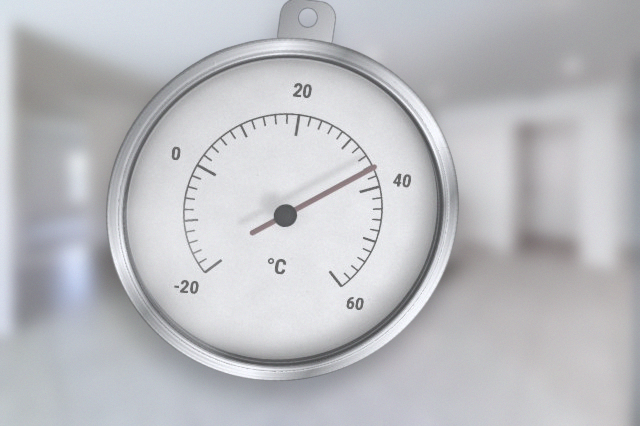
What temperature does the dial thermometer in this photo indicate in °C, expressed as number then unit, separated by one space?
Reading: 36 °C
